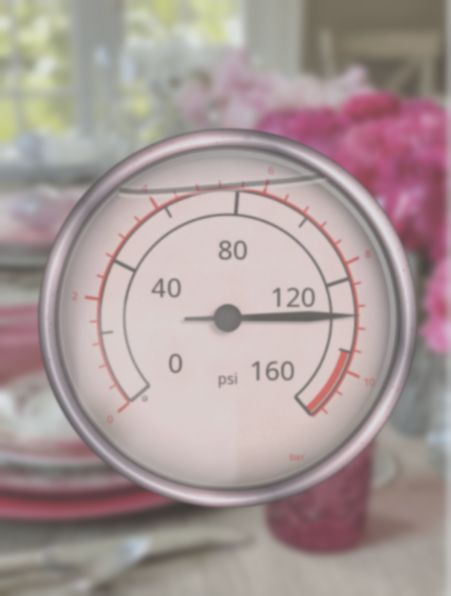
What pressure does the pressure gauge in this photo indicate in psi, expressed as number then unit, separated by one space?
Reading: 130 psi
